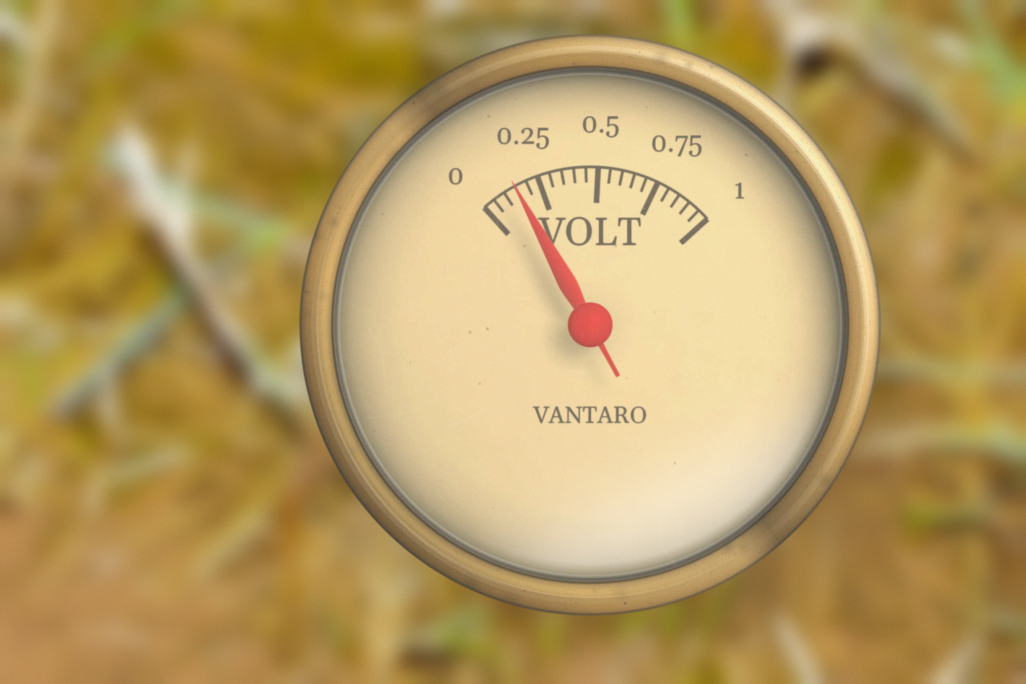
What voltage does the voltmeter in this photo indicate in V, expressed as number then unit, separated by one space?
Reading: 0.15 V
